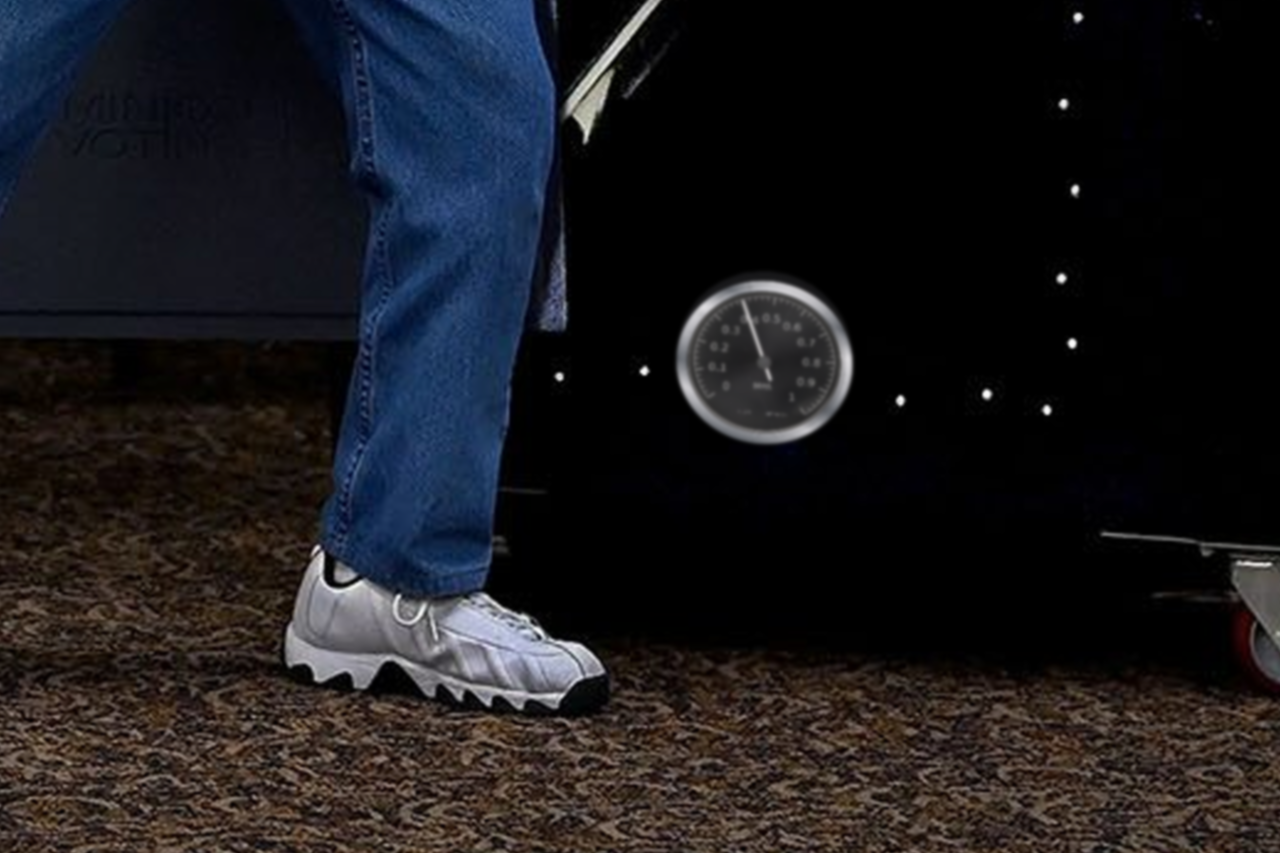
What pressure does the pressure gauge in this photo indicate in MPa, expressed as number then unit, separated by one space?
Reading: 0.4 MPa
